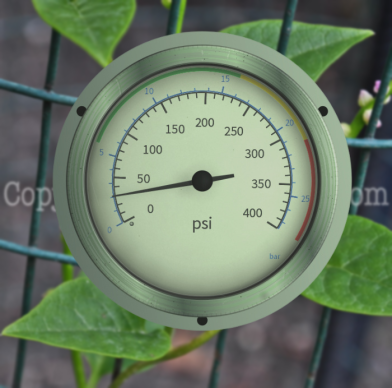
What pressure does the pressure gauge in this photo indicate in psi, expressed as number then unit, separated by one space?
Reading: 30 psi
